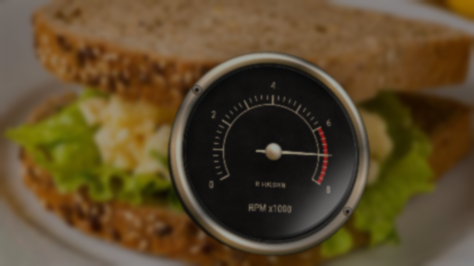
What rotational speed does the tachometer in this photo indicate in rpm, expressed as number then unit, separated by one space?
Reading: 7000 rpm
